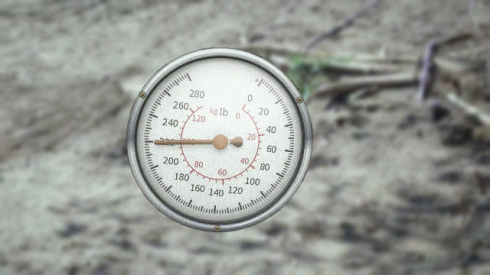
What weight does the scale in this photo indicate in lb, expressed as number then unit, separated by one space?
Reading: 220 lb
